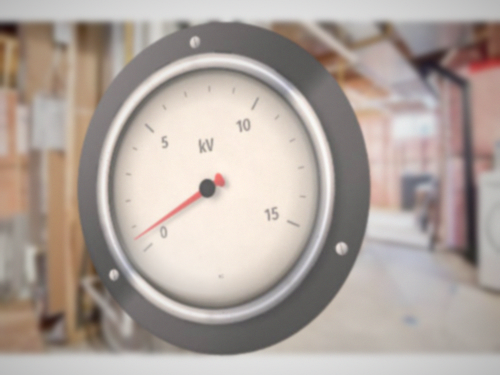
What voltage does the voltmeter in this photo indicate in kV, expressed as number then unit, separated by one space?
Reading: 0.5 kV
